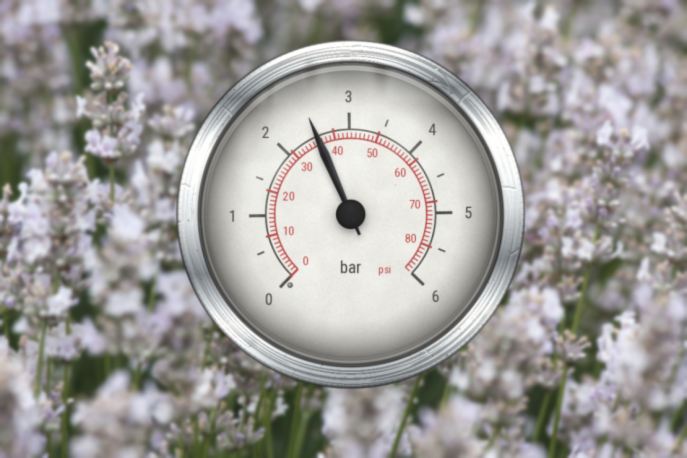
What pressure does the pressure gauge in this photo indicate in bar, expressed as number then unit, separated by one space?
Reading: 2.5 bar
